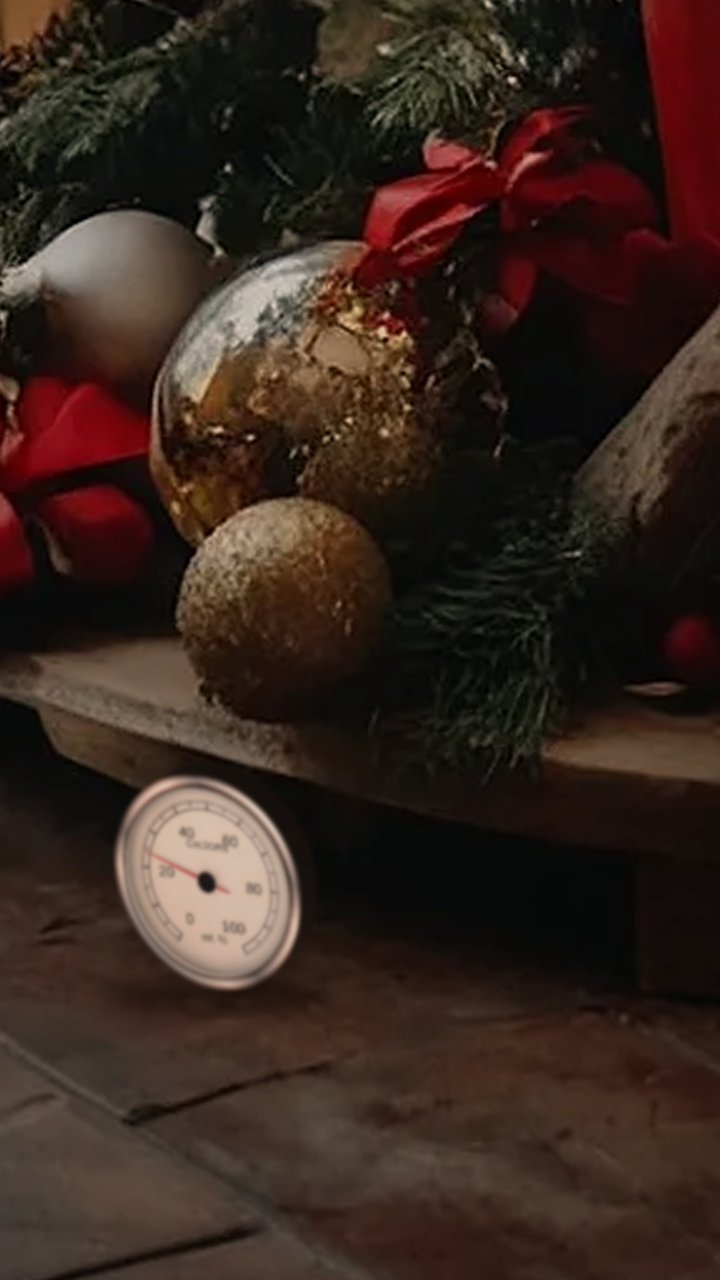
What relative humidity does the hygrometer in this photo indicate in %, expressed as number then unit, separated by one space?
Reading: 25 %
